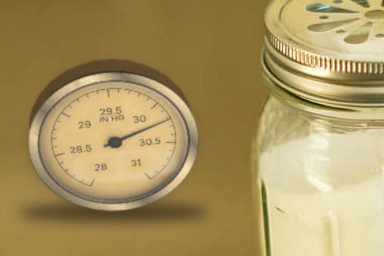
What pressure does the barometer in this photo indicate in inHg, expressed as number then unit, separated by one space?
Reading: 30.2 inHg
